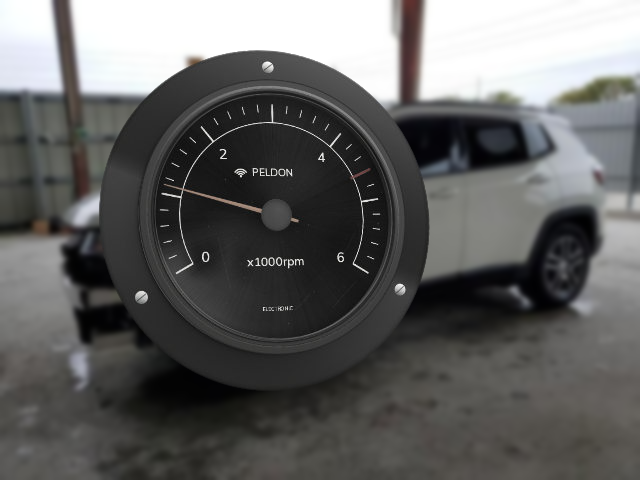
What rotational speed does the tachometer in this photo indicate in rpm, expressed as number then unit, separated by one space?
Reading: 1100 rpm
